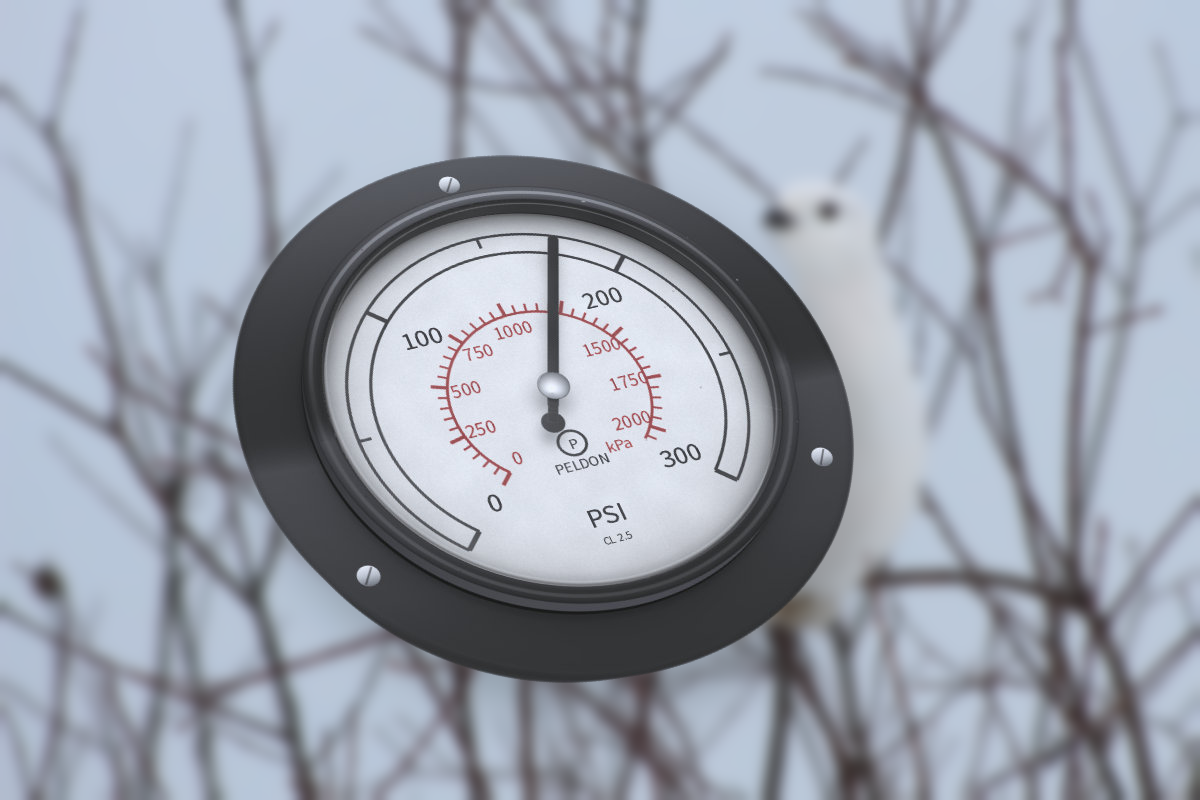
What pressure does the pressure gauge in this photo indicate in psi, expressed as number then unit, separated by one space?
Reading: 175 psi
